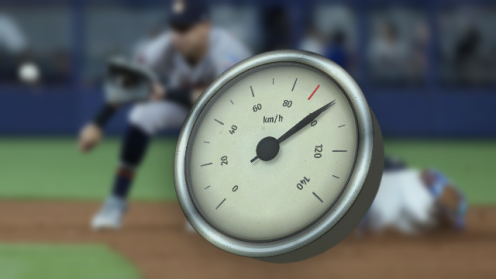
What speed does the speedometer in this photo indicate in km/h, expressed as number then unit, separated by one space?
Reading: 100 km/h
